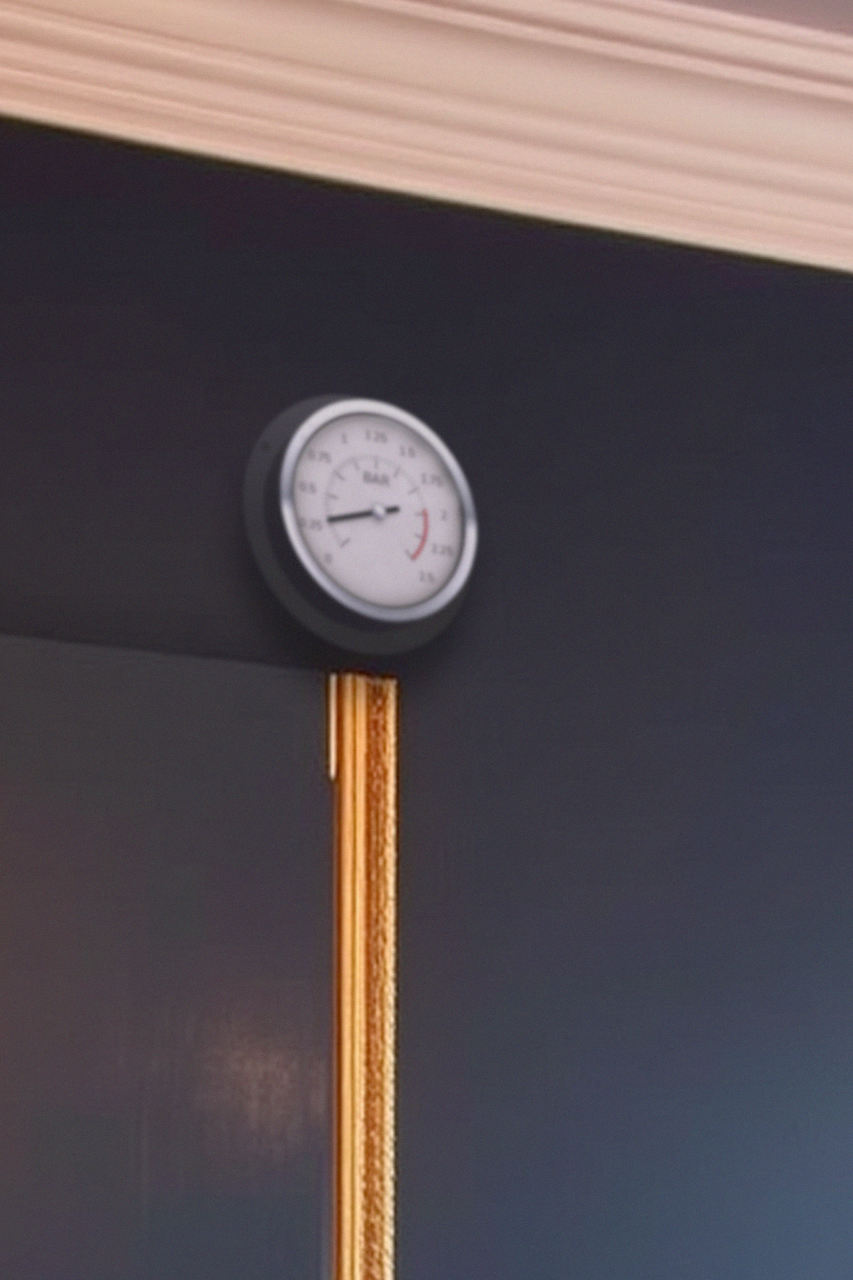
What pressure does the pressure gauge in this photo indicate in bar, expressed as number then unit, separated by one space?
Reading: 0.25 bar
